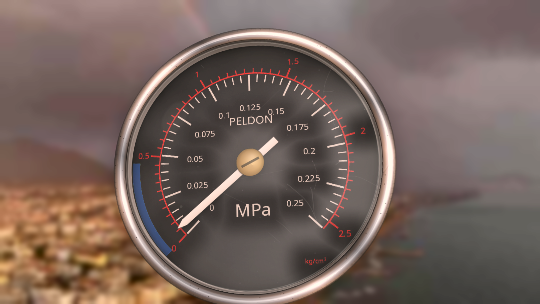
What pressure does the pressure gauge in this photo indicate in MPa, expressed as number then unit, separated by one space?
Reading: 0.005 MPa
